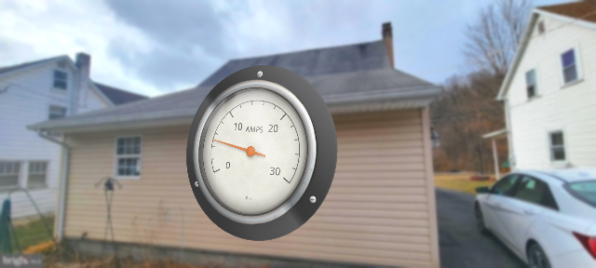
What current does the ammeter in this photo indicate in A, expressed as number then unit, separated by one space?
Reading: 5 A
